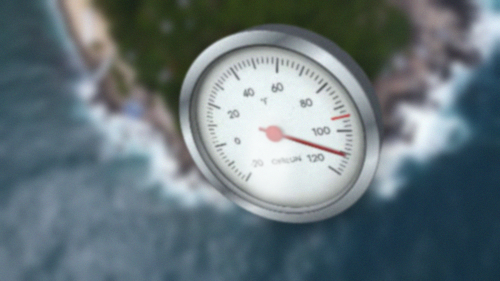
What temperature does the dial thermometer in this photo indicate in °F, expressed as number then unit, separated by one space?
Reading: 110 °F
